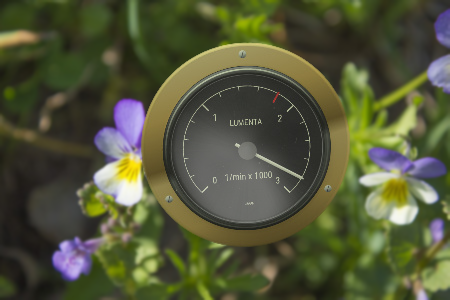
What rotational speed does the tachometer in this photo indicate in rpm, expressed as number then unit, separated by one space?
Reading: 2800 rpm
